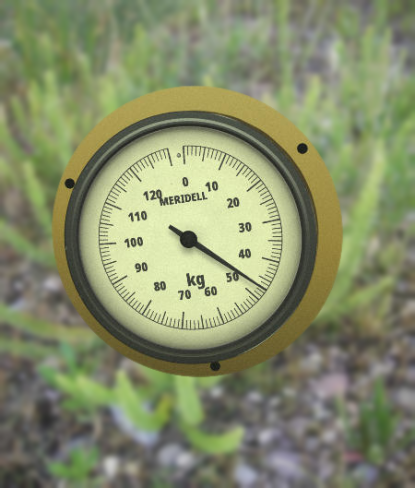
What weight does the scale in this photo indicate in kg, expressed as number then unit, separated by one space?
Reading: 47 kg
